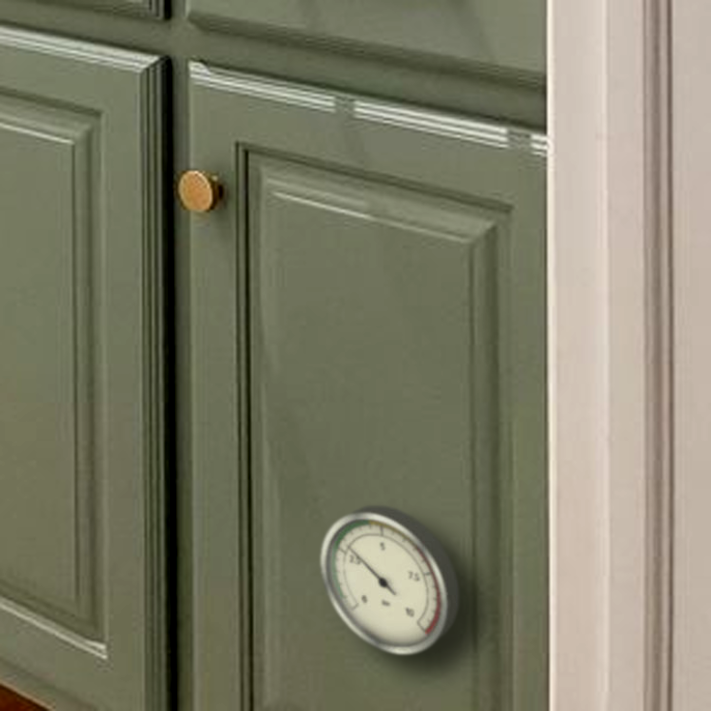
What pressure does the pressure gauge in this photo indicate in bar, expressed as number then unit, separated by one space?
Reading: 3 bar
